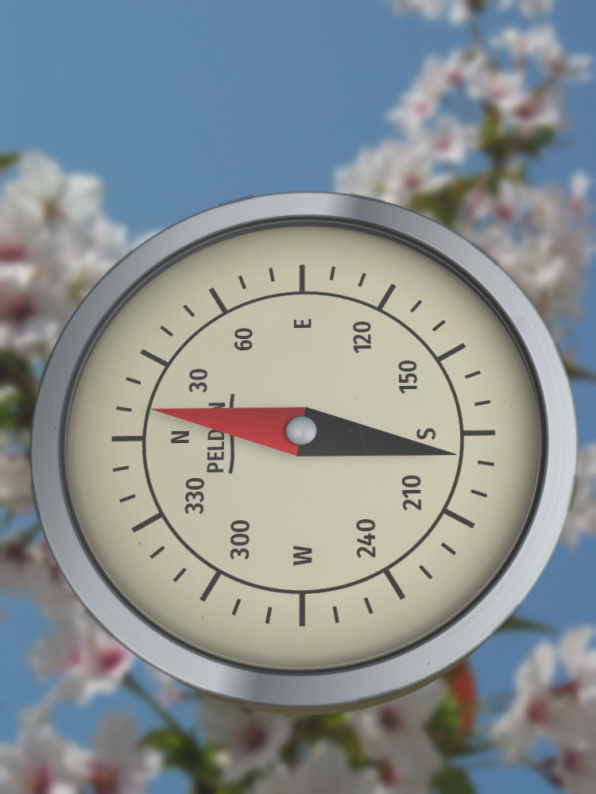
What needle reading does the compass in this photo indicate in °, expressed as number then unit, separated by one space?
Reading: 10 °
